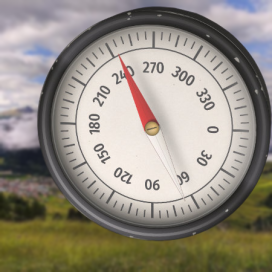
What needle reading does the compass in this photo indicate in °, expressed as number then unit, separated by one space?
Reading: 245 °
